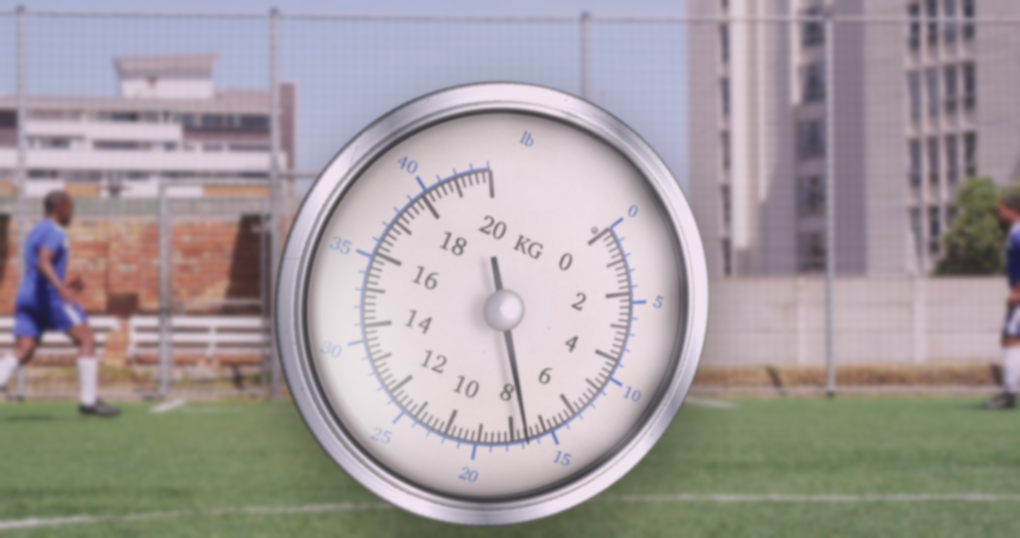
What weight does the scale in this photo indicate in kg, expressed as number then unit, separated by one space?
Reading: 7.6 kg
